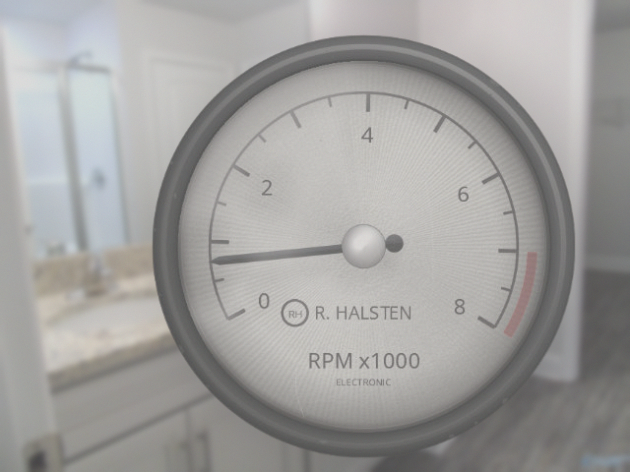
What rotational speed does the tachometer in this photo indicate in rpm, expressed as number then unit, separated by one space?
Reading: 750 rpm
